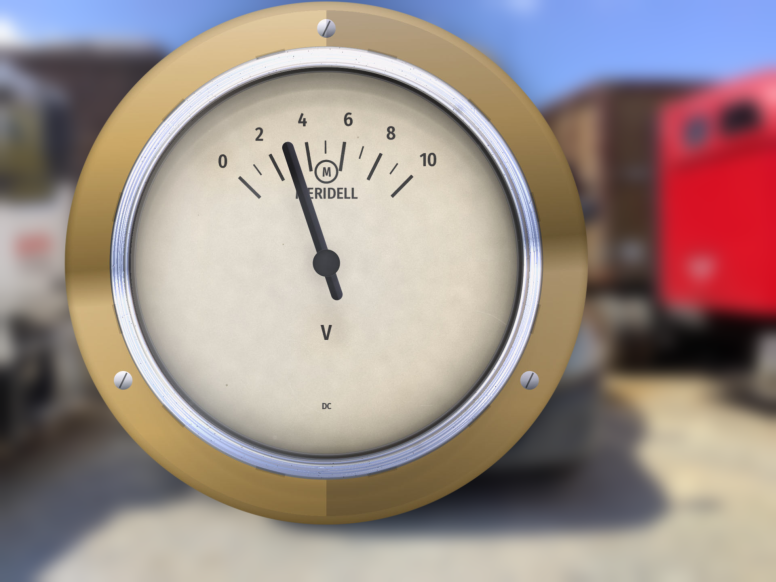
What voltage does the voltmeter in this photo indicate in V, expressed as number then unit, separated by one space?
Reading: 3 V
